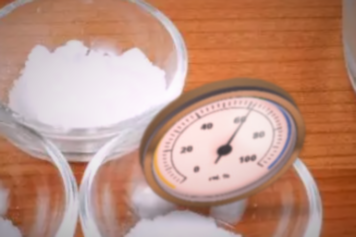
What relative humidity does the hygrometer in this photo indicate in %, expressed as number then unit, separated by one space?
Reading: 60 %
